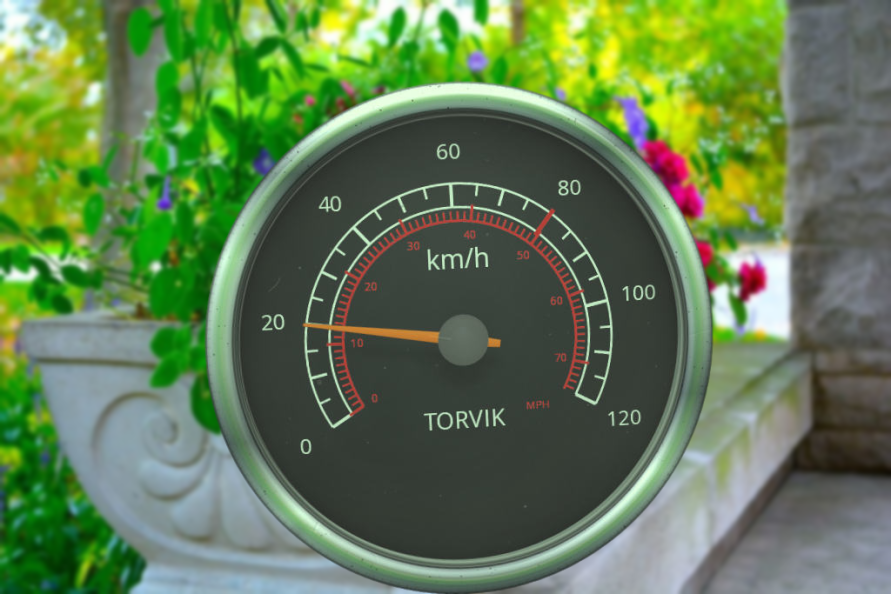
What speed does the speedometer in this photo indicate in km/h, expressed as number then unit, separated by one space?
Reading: 20 km/h
